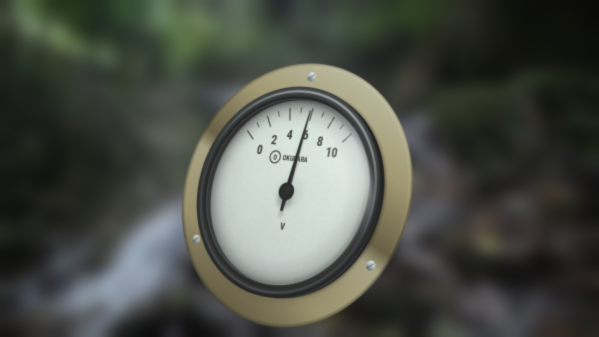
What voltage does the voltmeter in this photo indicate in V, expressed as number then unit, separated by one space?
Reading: 6 V
